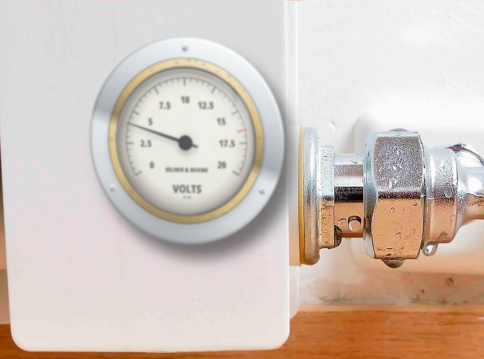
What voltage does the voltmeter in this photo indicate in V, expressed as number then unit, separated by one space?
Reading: 4 V
